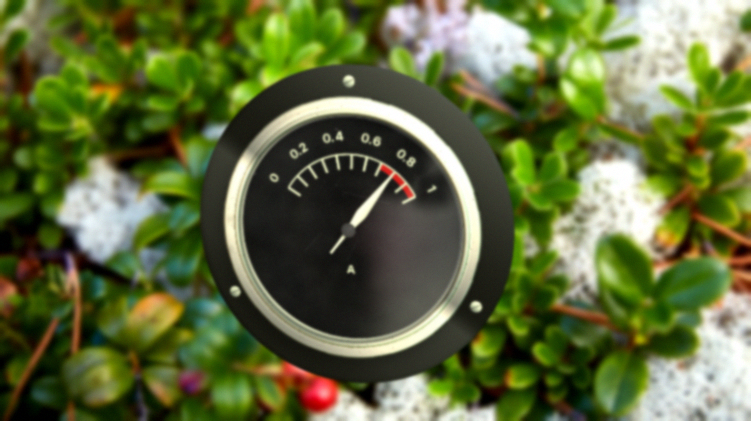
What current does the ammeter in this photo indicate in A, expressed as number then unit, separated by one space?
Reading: 0.8 A
